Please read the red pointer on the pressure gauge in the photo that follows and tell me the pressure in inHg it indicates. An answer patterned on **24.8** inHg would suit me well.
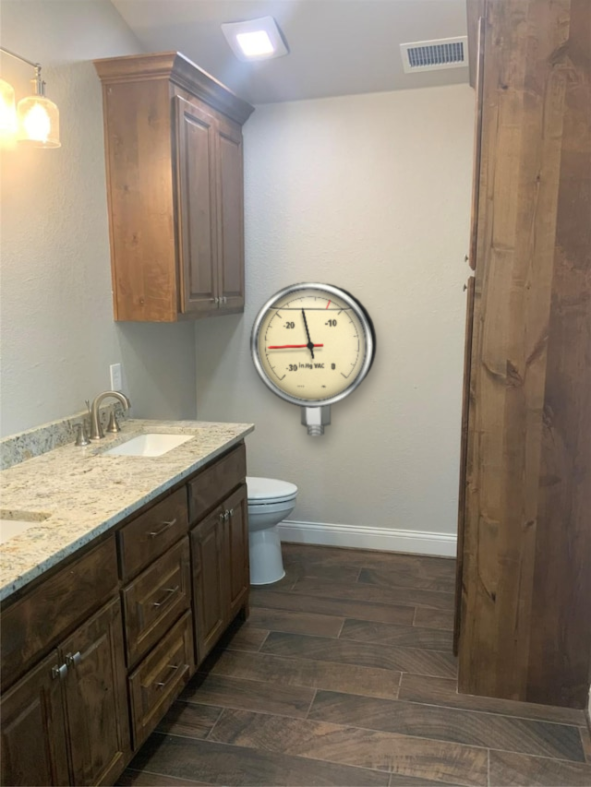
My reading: **-25** inHg
